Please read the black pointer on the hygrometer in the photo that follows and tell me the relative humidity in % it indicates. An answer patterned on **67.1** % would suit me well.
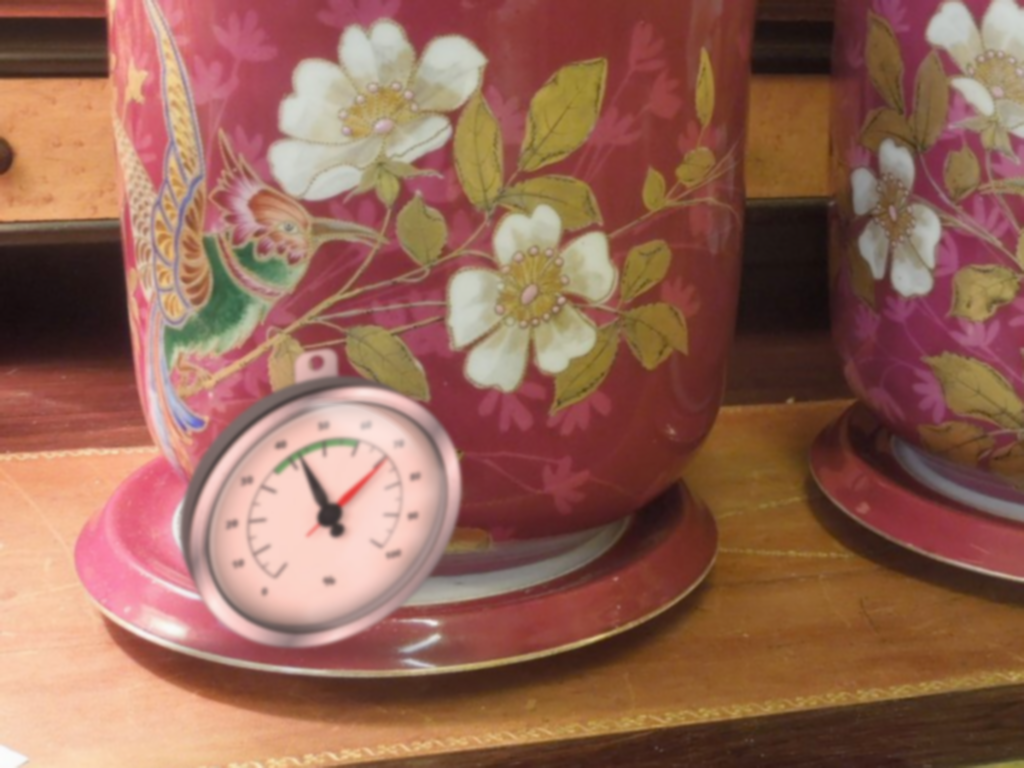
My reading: **42.5** %
